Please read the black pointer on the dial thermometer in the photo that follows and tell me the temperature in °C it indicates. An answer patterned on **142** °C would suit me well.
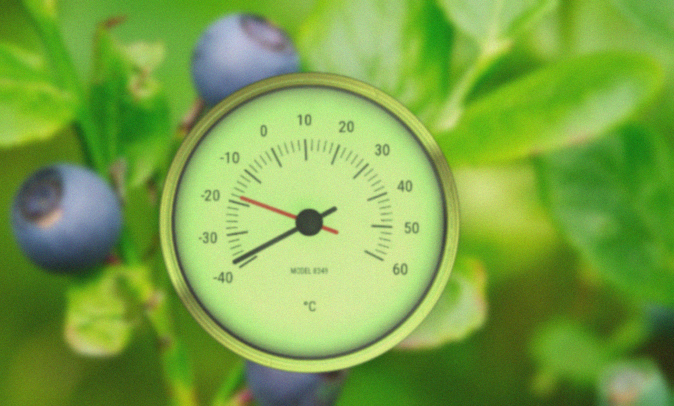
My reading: **-38** °C
